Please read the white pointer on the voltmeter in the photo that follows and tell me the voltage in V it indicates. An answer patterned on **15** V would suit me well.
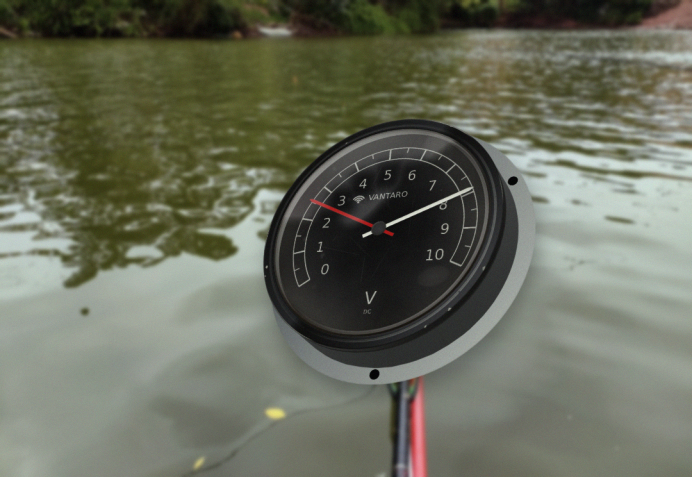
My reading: **8** V
